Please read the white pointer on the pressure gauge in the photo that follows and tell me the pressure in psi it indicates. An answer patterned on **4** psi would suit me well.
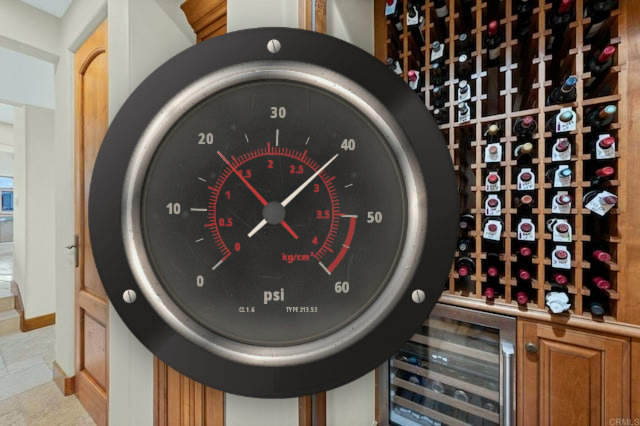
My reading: **40** psi
